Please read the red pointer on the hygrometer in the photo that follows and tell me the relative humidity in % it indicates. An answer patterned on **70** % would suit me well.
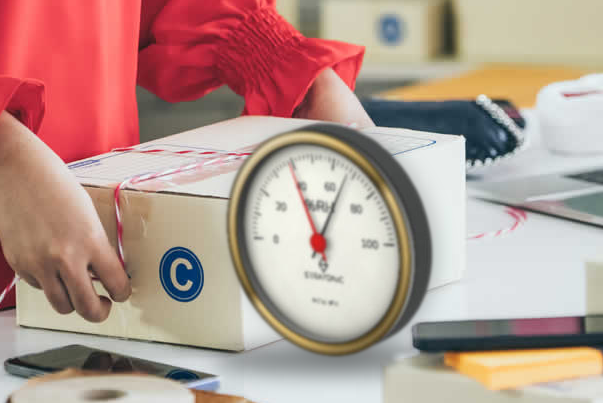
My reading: **40** %
